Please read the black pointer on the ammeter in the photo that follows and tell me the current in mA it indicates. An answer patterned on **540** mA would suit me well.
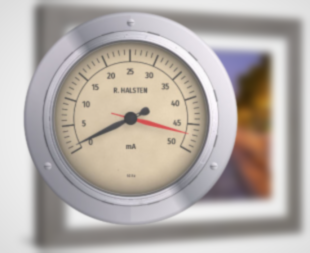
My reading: **1** mA
